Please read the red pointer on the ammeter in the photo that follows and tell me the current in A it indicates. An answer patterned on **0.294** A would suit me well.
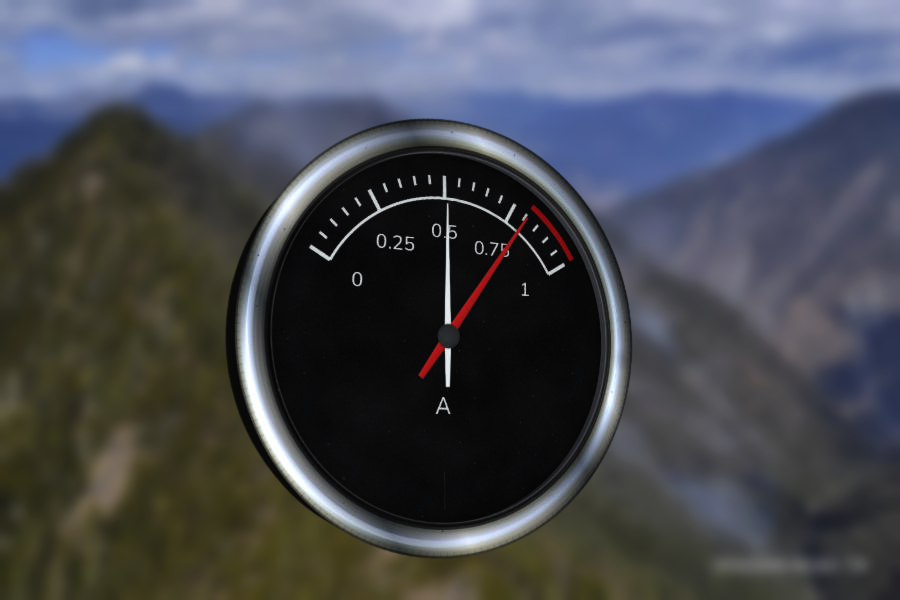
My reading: **0.8** A
